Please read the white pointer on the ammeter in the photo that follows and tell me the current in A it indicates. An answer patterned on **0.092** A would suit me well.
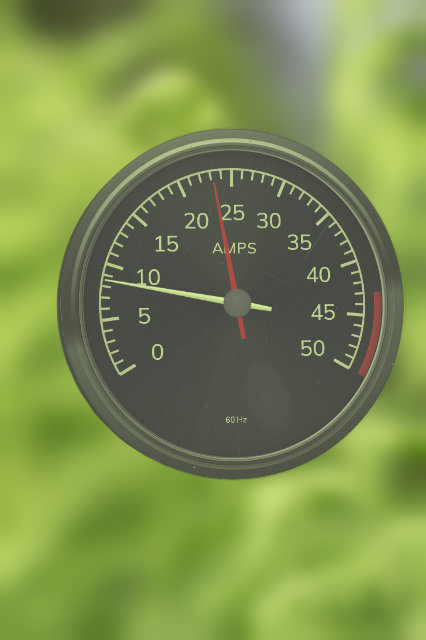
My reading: **8.5** A
